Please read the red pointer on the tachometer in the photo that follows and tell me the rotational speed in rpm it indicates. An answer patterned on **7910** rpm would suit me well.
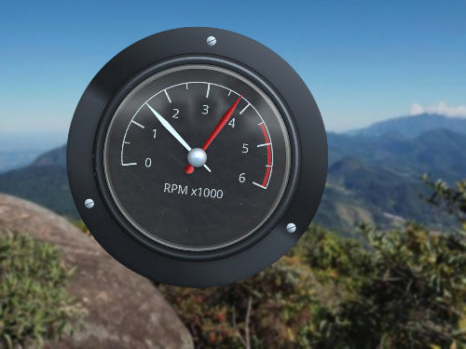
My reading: **3750** rpm
